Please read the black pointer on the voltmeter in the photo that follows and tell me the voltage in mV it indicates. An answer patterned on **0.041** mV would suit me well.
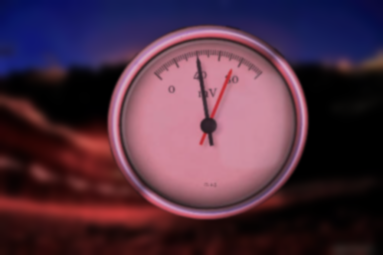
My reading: **40** mV
